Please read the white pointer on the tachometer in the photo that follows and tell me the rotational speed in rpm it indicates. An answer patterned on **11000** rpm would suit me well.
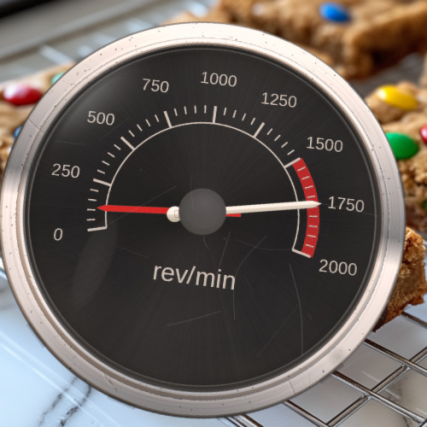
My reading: **1750** rpm
